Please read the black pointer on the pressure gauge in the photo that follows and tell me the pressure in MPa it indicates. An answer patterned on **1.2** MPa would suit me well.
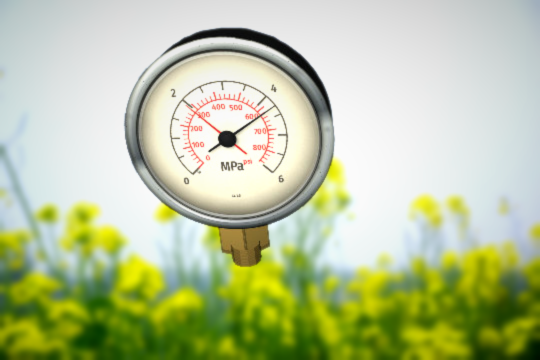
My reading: **4.25** MPa
